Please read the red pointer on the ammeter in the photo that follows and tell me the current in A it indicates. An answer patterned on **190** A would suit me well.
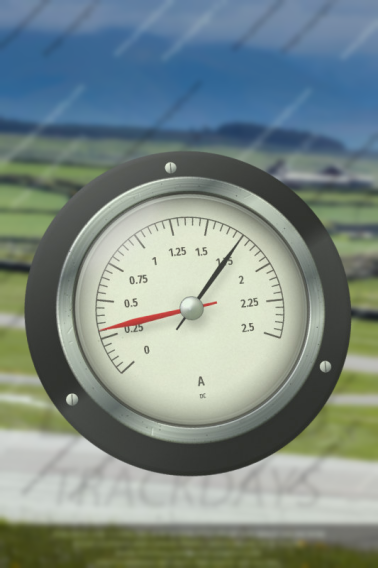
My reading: **0.3** A
